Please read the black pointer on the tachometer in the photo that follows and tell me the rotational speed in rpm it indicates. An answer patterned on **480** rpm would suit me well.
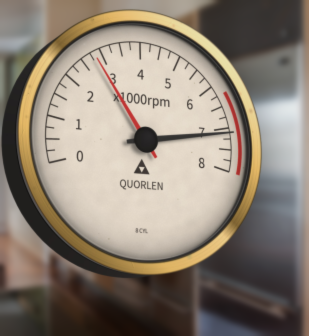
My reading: **7125** rpm
